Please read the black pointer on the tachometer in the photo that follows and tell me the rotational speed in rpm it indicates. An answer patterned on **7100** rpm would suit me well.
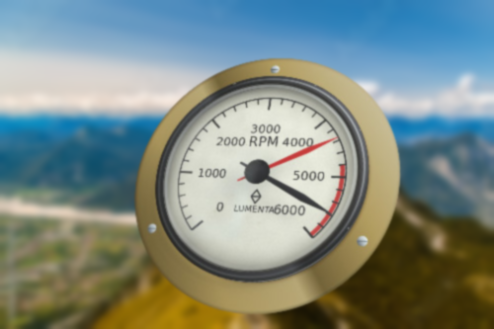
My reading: **5600** rpm
